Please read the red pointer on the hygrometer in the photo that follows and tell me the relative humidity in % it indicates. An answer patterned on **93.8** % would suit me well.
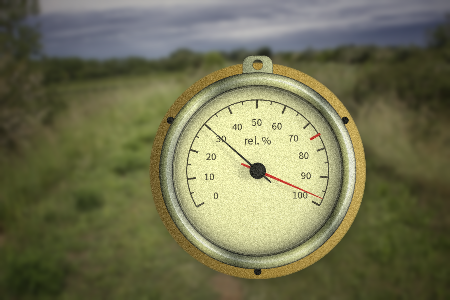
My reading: **97.5** %
